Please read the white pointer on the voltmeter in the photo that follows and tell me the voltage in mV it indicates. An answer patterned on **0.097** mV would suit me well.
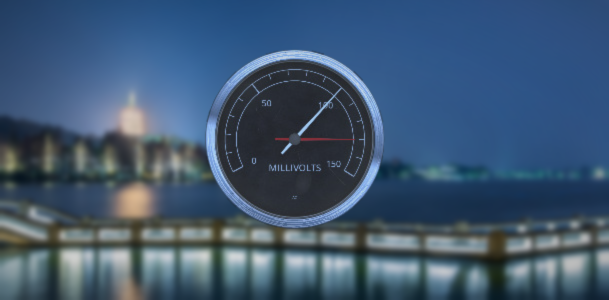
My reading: **100** mV
